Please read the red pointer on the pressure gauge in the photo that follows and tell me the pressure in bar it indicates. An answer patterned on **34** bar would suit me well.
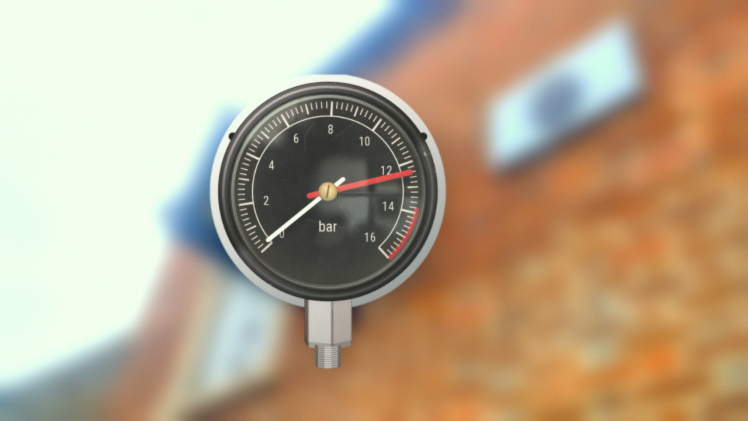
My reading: **12.4** bar
